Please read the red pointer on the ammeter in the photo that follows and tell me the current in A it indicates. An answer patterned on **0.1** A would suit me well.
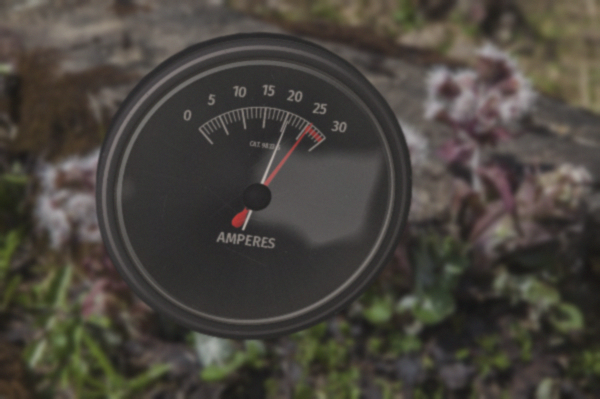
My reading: **25** A
